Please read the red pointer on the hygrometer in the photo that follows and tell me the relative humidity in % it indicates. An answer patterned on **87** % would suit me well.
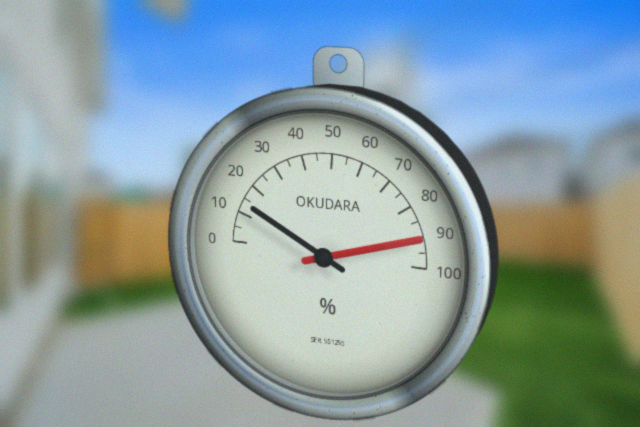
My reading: **90** %
